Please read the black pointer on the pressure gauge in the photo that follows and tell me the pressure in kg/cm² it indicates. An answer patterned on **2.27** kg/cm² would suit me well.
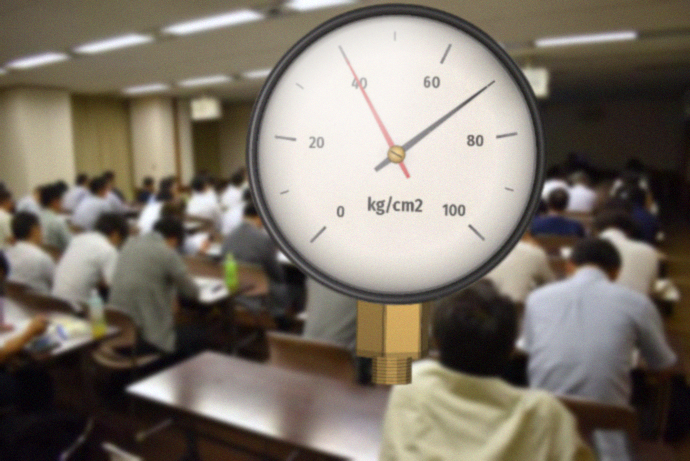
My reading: **70** kg/cm²
